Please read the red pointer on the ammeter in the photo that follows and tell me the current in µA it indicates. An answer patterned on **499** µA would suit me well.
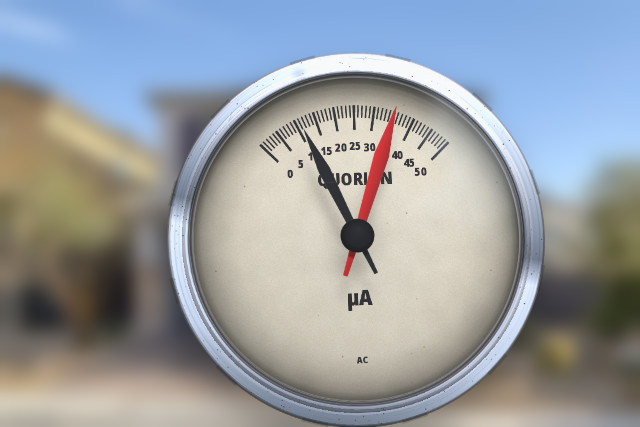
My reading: **35** µA
